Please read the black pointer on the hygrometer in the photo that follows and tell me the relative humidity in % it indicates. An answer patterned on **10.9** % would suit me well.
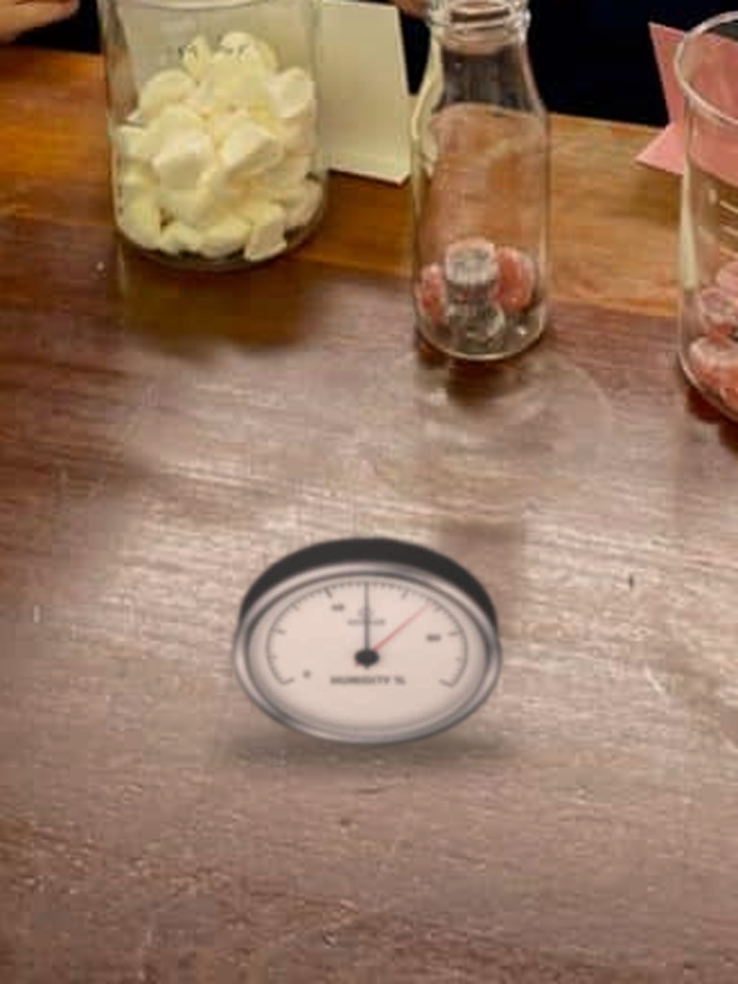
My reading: **50** %
